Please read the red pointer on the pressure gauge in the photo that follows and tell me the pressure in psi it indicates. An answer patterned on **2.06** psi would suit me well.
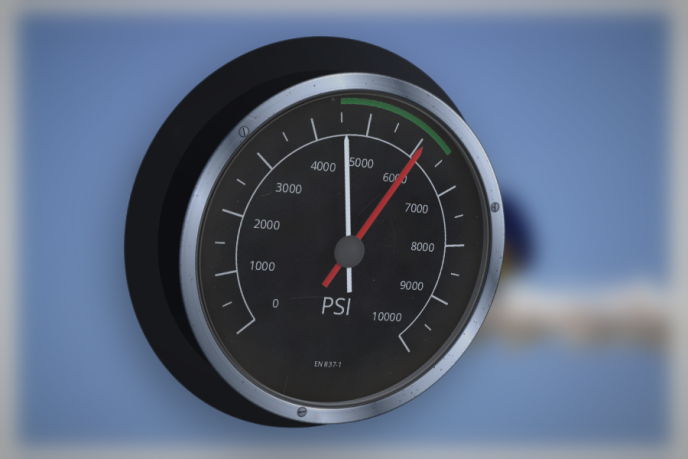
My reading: **6000** psi
